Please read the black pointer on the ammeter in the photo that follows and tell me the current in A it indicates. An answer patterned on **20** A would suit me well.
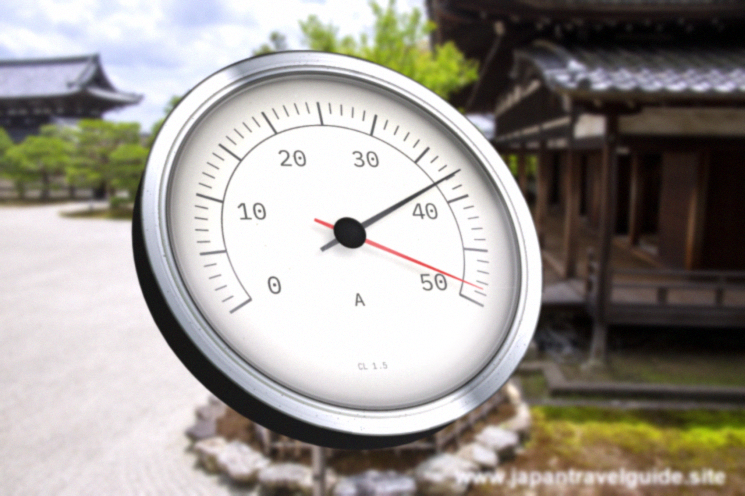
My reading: **38** A
